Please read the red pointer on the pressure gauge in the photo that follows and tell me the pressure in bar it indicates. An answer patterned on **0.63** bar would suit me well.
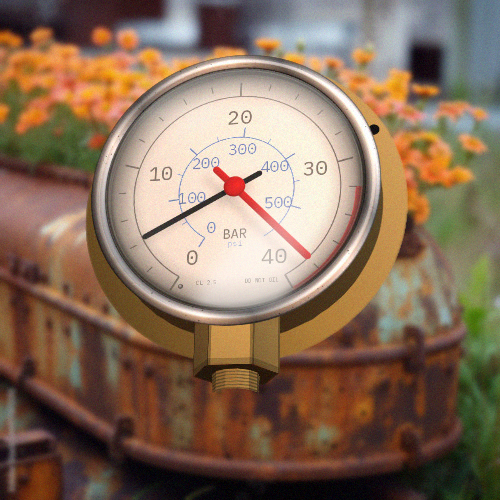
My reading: **38** bar
